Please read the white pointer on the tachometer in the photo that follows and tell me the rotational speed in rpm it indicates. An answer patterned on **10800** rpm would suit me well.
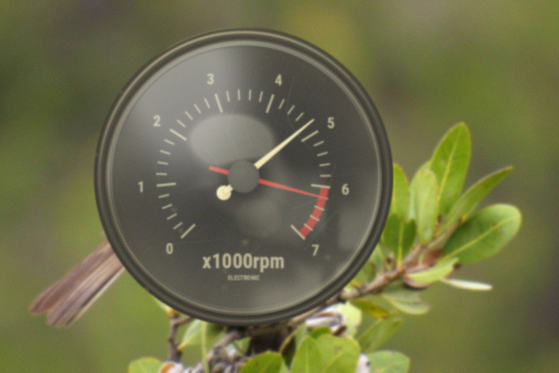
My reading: **4800** rpm
